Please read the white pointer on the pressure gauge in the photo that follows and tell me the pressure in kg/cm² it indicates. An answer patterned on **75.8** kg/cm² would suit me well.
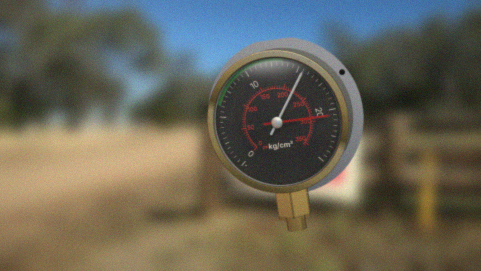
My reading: **15.5** kg/cm²
